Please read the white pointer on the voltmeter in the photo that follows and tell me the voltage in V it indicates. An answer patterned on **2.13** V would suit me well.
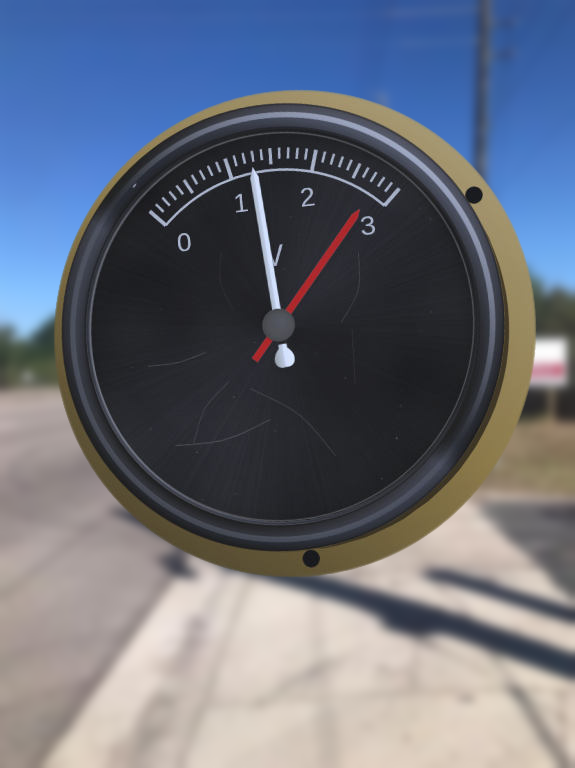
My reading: **1.3** V
